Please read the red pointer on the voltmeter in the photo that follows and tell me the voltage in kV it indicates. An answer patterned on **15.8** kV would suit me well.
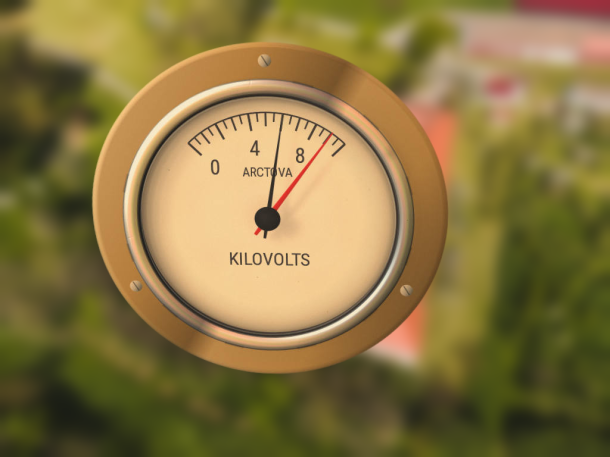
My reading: **9** kV
